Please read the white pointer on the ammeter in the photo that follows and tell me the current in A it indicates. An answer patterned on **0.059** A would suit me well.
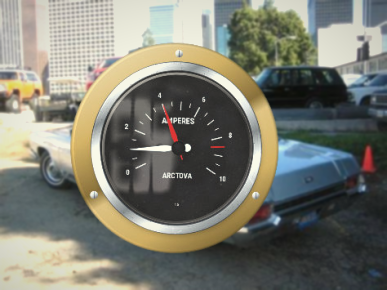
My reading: **1** A
